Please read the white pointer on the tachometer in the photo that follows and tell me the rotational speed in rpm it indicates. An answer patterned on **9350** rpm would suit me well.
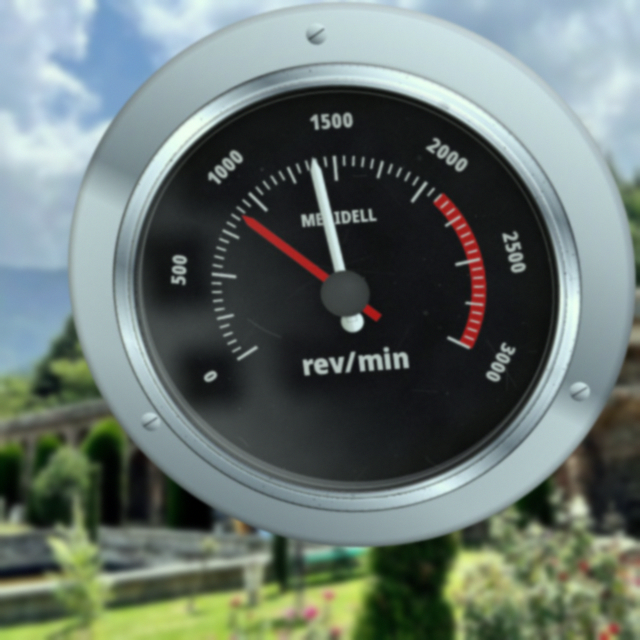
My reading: **1400** rpm
